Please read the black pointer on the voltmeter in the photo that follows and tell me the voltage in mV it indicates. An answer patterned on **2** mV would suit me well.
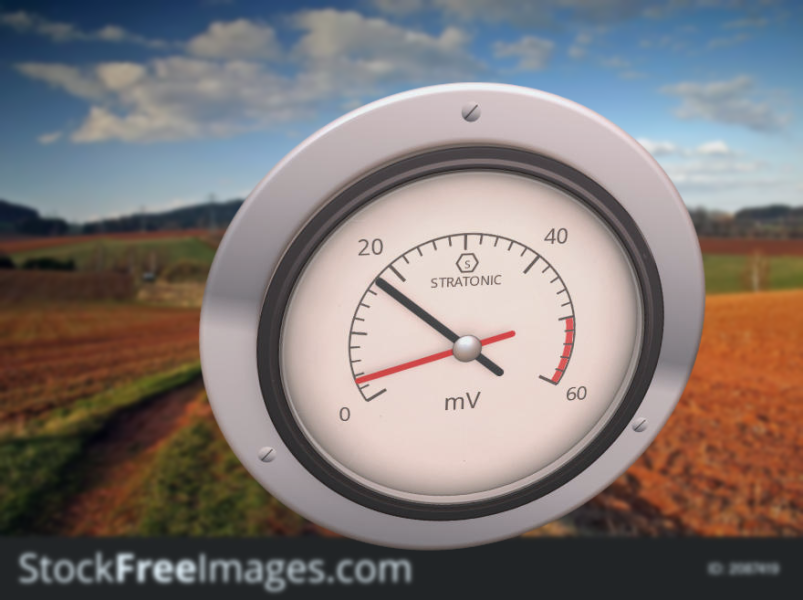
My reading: **18** mV
